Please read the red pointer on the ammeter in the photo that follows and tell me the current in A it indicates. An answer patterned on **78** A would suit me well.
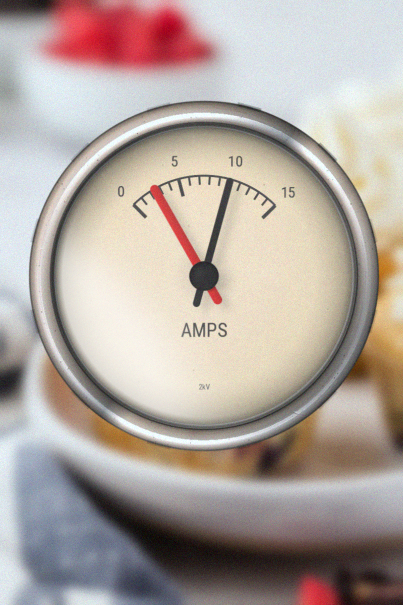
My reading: **2.5** A
